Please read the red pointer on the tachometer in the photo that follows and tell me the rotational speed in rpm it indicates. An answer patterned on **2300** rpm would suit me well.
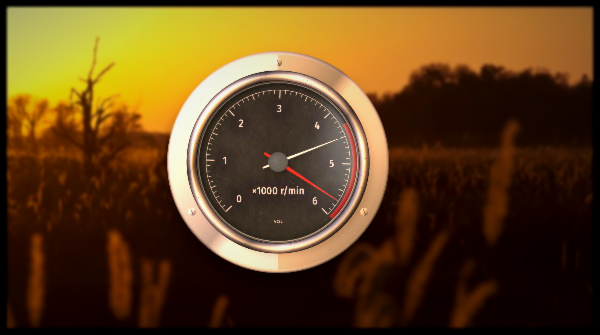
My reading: **5700** rpm
